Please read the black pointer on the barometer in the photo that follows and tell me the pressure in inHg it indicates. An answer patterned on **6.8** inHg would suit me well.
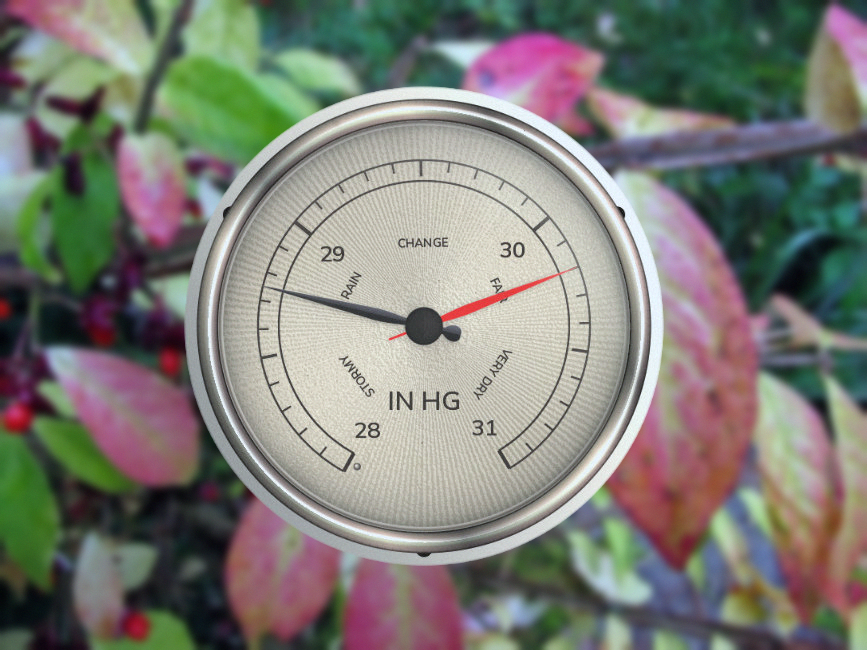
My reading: **28.75** inHg
